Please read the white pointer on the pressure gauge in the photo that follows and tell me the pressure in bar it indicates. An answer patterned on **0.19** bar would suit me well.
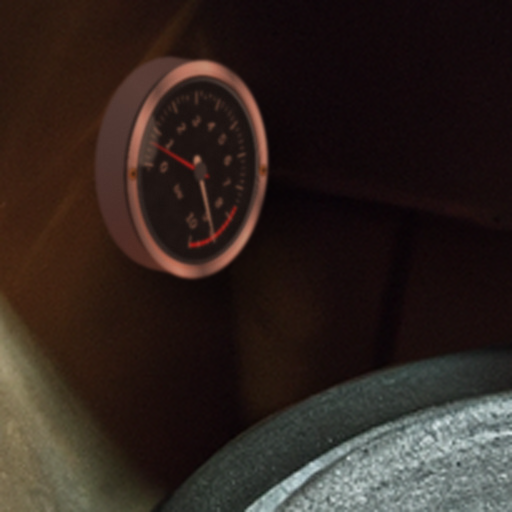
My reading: **9** bar
